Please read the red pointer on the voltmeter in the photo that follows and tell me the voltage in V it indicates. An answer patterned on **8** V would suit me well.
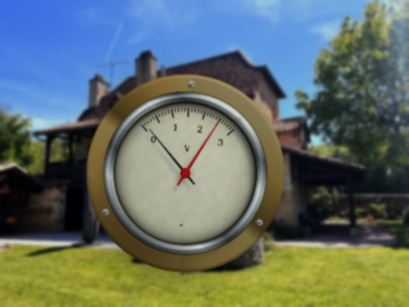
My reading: **2.5** V
